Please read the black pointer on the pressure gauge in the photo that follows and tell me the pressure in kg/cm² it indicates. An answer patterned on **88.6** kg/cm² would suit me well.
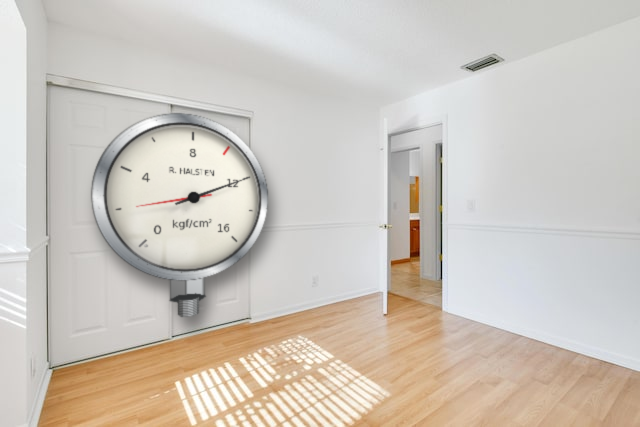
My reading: **12** kg/cm²
